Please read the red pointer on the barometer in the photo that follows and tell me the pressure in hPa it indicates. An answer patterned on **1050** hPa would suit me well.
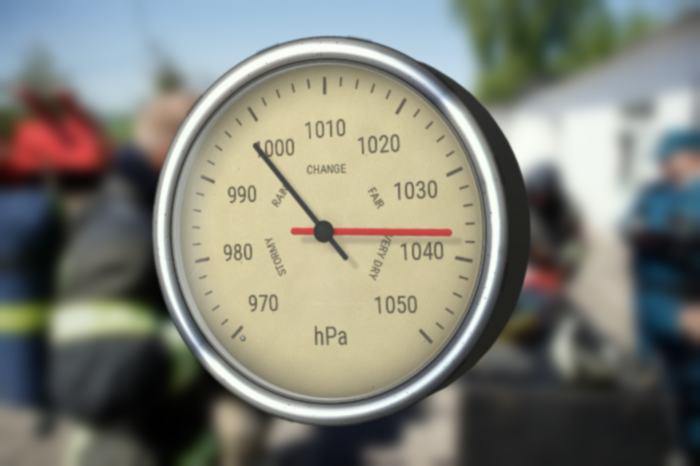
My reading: **1037** hPa
